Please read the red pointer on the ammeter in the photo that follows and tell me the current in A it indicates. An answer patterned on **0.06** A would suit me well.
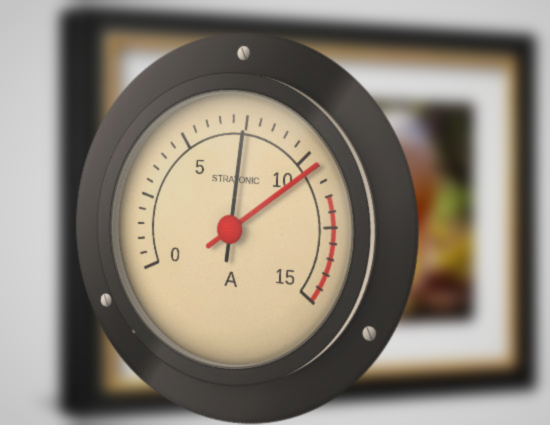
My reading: **10.5** A
